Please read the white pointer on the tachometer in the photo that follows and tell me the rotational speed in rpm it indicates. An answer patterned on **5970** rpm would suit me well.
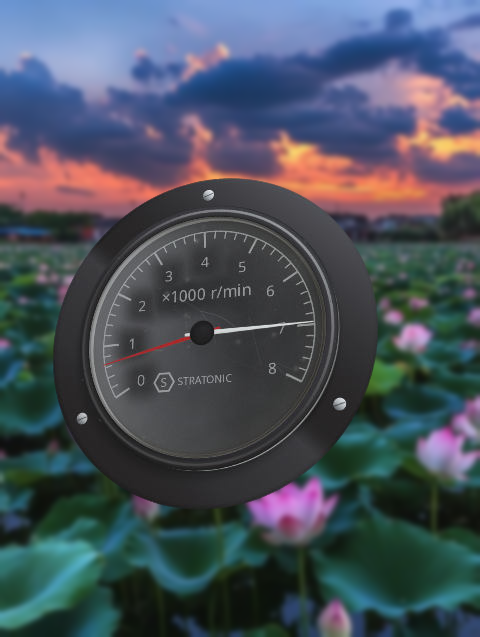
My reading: **7000** rpm
